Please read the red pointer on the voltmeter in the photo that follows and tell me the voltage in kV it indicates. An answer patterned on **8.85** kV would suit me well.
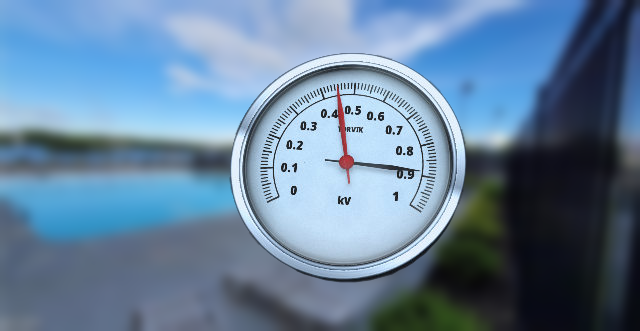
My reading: **0.45** kV
